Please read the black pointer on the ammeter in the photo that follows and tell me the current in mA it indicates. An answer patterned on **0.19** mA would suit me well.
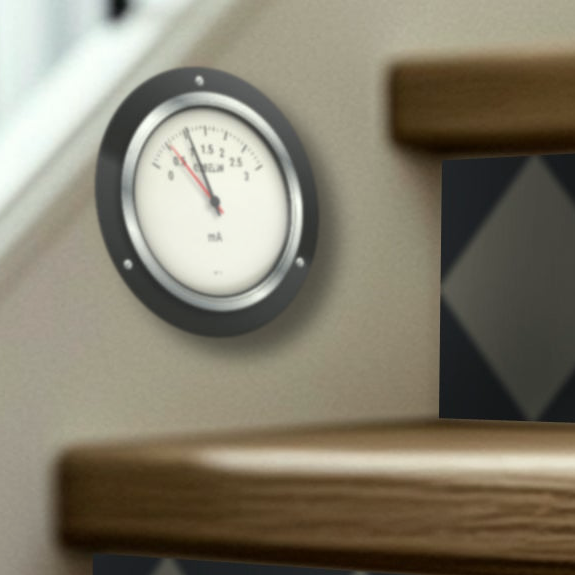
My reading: **1** mA
